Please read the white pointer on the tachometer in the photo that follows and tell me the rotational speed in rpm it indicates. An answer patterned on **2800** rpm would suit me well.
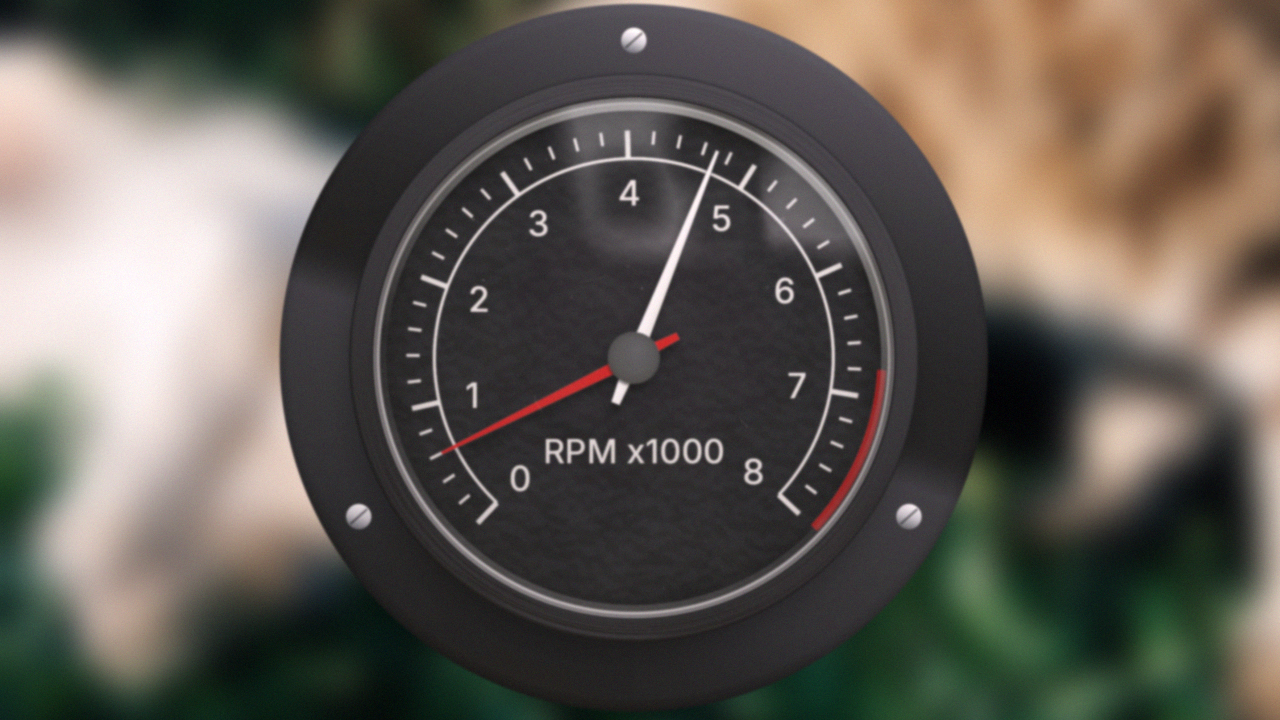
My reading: **4700** rpm
